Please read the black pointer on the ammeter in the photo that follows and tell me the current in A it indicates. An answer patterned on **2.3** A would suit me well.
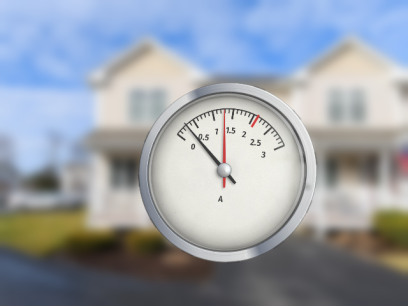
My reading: **0.3** A
